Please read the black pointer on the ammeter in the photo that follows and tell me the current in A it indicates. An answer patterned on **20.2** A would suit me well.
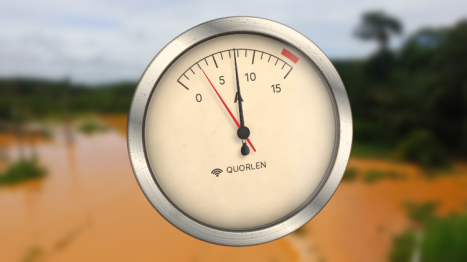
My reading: **7.5** A
